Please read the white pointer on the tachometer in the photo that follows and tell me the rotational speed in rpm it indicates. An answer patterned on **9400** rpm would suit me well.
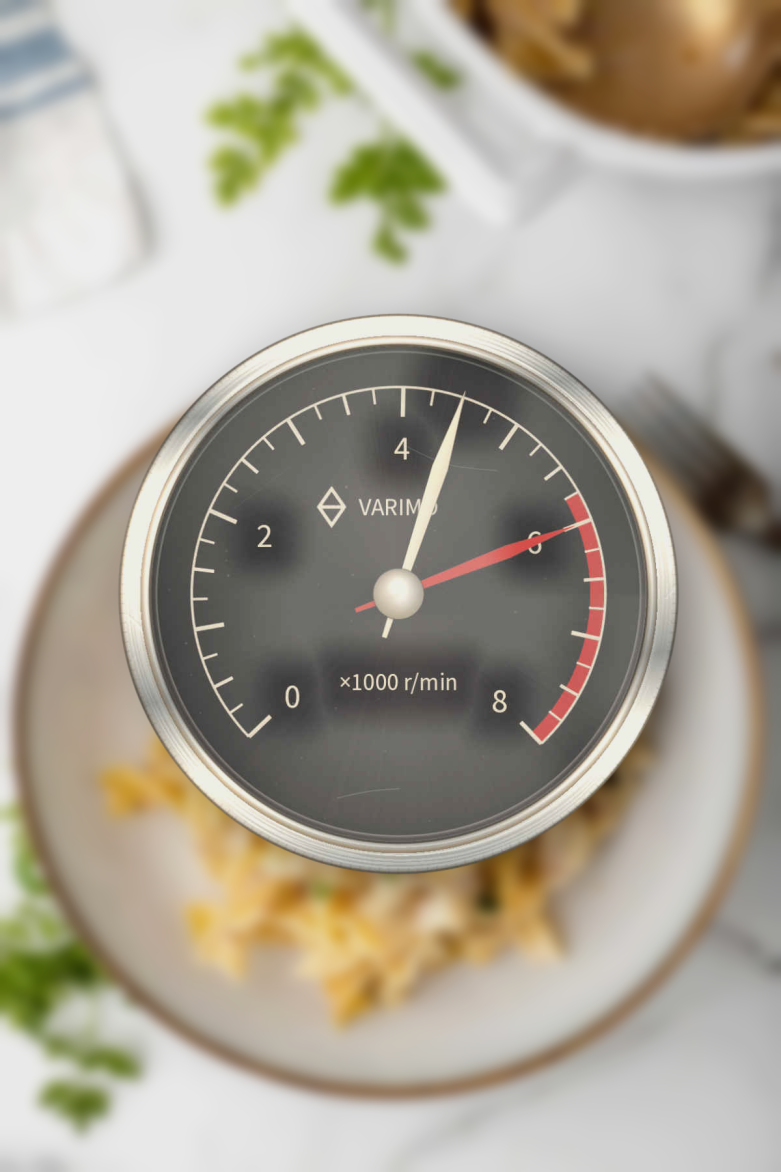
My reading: **4500** rpm
